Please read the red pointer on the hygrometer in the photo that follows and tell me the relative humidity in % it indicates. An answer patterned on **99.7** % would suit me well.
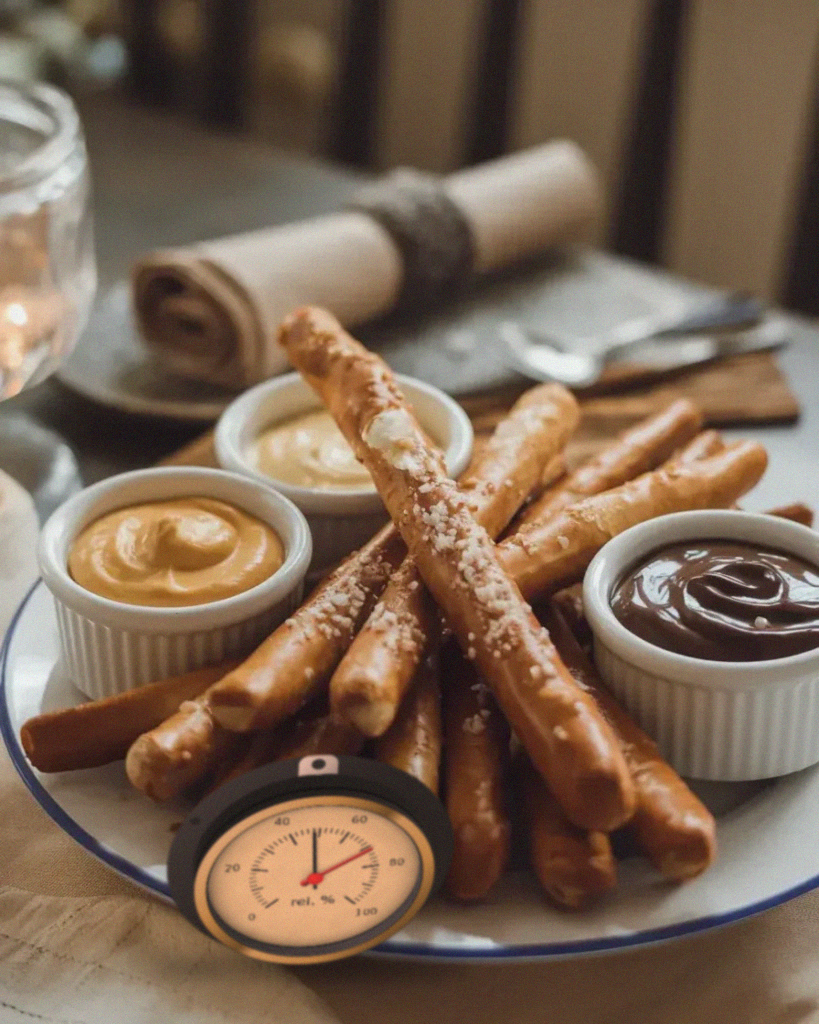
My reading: **70** %
